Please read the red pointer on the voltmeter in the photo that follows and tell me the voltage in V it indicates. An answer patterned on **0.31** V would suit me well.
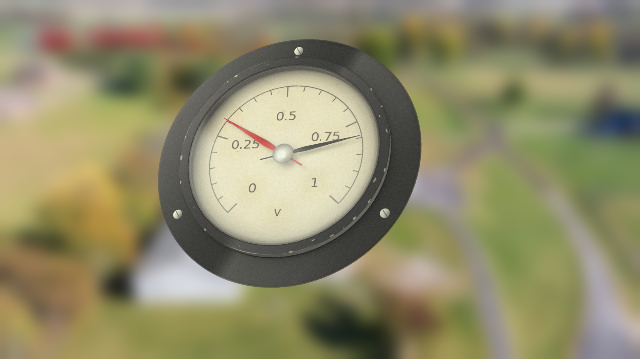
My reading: **0.3** V
